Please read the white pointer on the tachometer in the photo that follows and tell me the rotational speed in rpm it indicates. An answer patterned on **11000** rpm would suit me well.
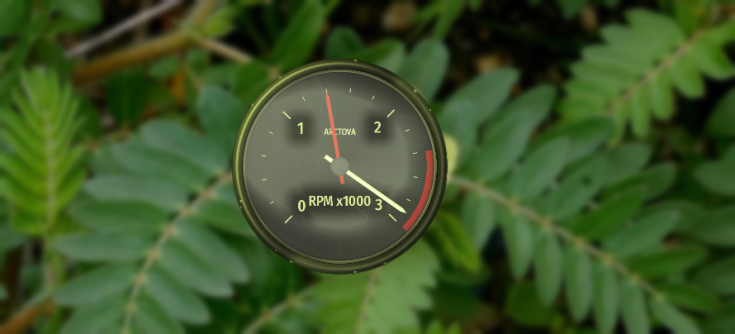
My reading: **2900** rpm
